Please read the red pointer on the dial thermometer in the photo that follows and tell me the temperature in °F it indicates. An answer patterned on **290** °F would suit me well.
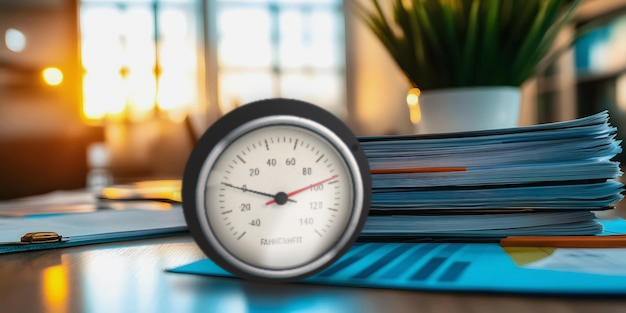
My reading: **96** °F
